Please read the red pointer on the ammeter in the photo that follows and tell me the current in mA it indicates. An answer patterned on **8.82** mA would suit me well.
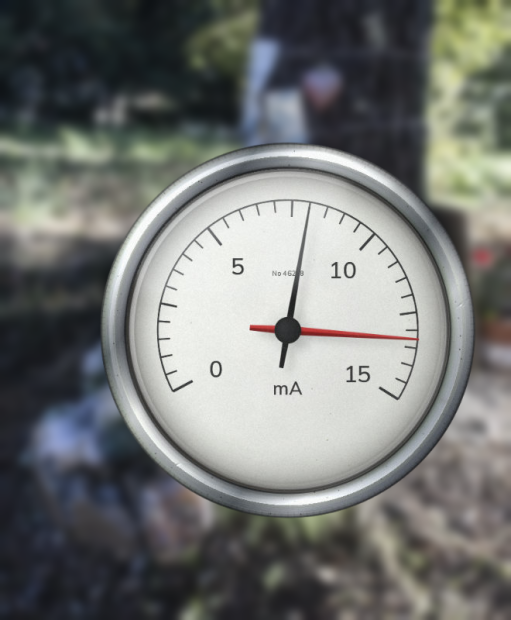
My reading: **13.25** mA
